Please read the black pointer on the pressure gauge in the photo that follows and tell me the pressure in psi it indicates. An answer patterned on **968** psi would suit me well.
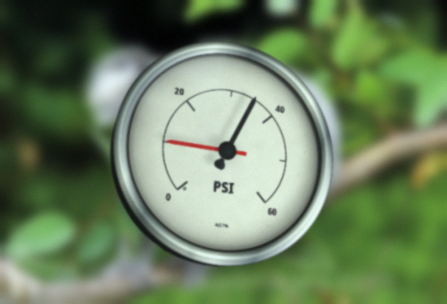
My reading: **35** psi
